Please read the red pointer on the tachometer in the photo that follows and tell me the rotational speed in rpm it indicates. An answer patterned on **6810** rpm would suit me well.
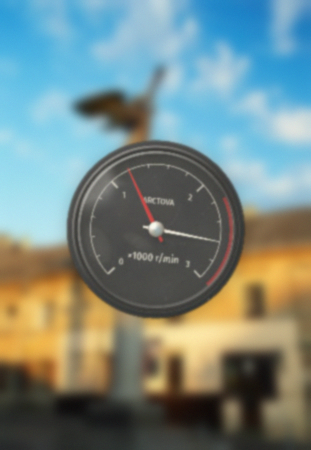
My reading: **1200** rpm
